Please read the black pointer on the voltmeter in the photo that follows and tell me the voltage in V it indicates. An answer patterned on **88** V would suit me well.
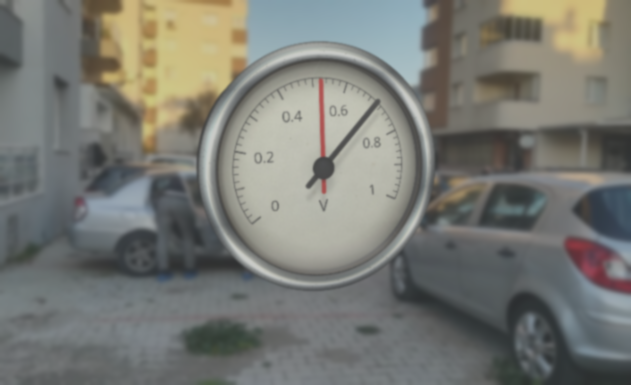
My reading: **0.7** V
